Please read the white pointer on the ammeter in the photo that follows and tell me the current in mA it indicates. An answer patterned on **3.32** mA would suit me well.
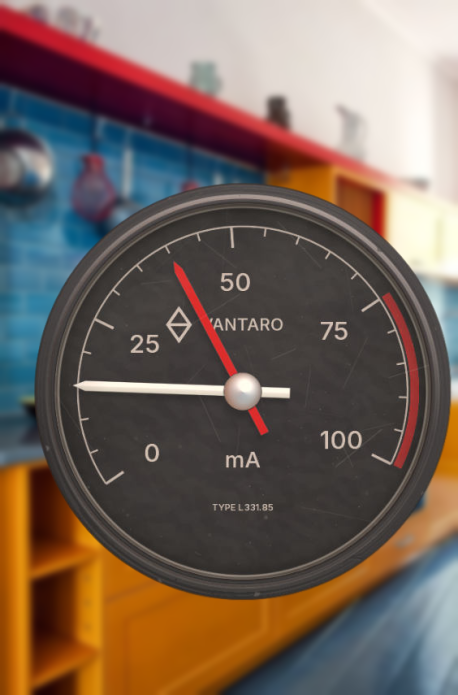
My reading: **15** mA
